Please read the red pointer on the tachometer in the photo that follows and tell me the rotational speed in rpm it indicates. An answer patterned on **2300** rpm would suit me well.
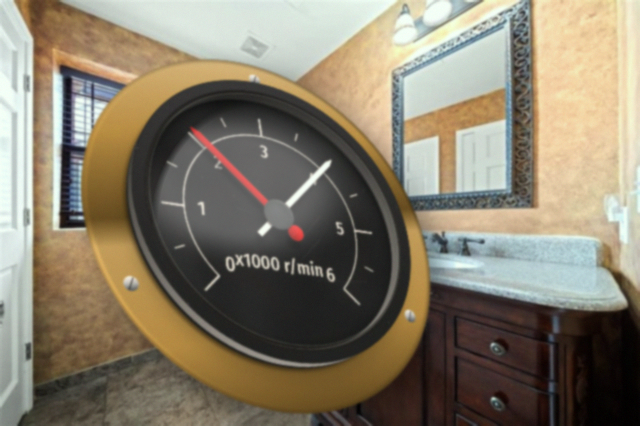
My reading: **2000** rpm
